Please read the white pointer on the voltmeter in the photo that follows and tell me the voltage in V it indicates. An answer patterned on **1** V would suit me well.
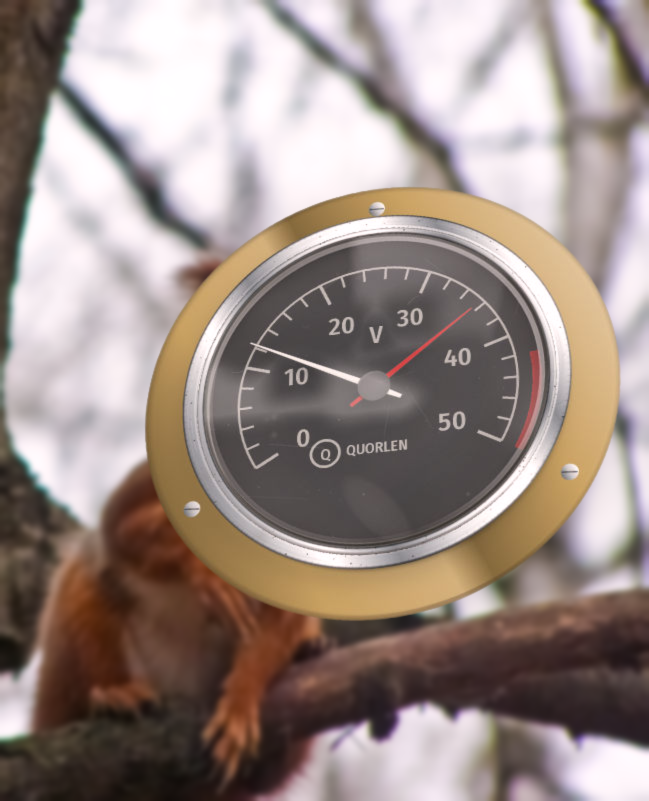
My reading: **12** V
